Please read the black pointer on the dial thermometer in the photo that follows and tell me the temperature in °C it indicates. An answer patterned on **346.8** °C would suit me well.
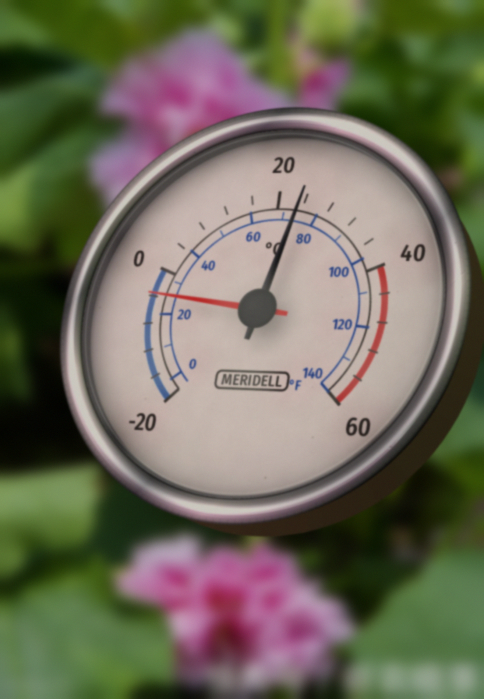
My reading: **24** °C
